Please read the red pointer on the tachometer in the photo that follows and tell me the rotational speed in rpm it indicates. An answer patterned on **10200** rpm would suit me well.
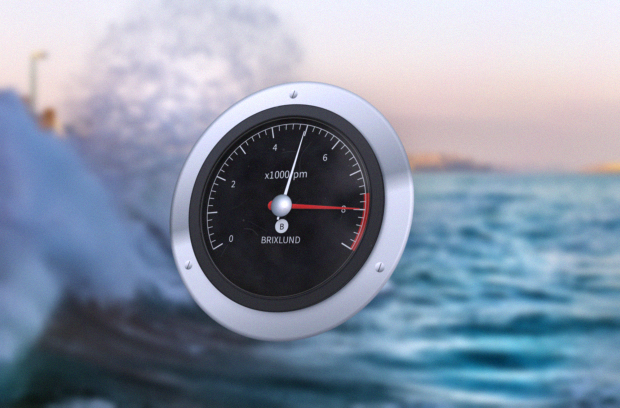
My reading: **8000** rpm
